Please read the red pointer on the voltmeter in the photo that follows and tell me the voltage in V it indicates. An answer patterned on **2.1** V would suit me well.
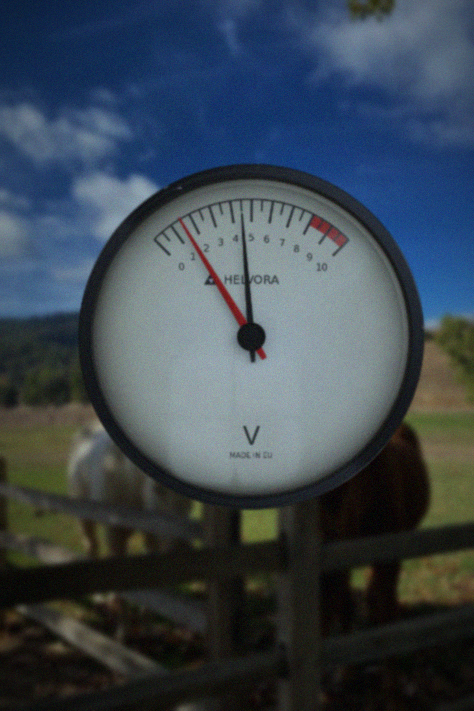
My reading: **1.5** V
